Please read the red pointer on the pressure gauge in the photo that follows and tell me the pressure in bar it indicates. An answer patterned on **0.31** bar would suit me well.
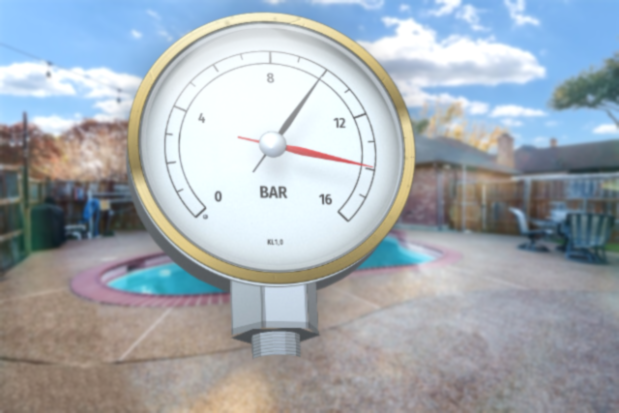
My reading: **14** bar
